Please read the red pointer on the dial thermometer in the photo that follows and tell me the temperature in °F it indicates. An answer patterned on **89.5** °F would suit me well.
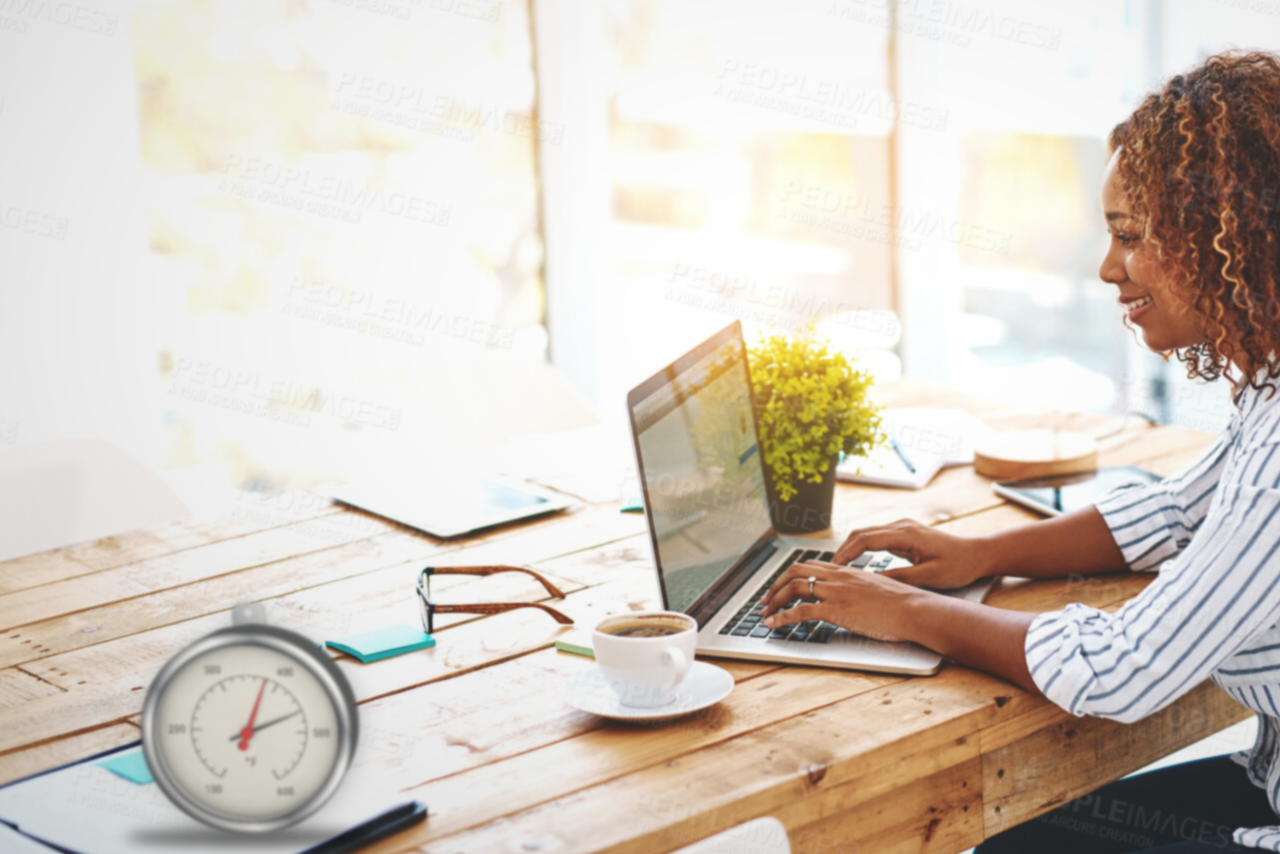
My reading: **380** °F
